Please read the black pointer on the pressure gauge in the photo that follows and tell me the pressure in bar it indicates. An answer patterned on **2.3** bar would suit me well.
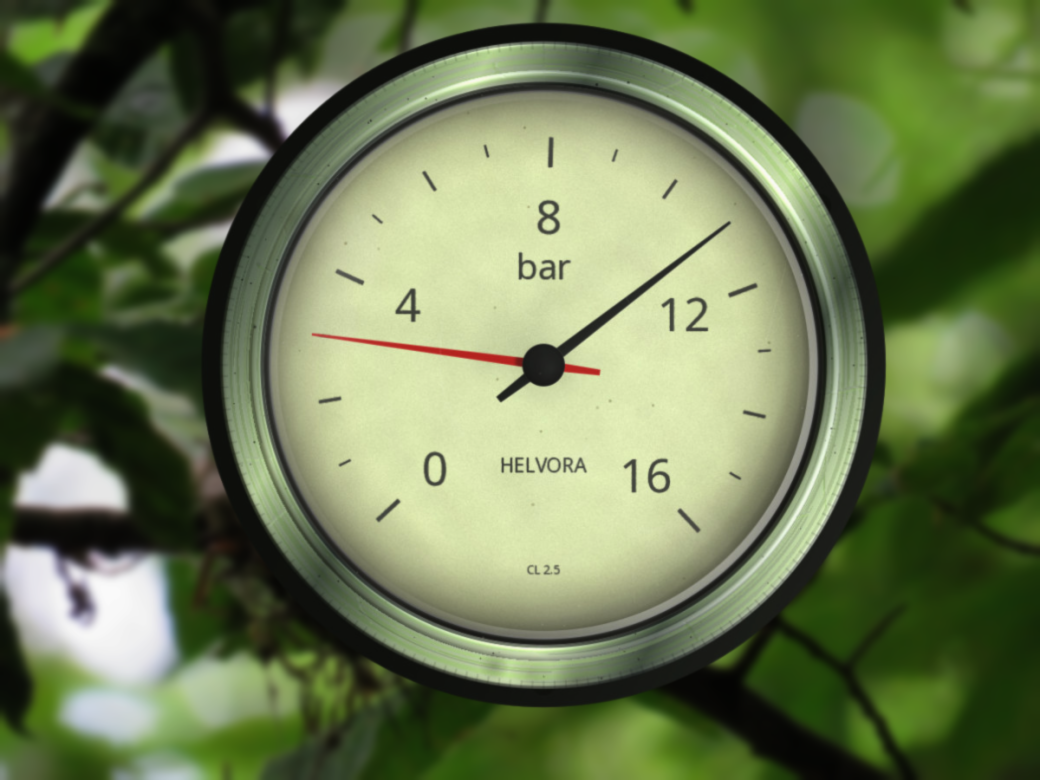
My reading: **11** bar
